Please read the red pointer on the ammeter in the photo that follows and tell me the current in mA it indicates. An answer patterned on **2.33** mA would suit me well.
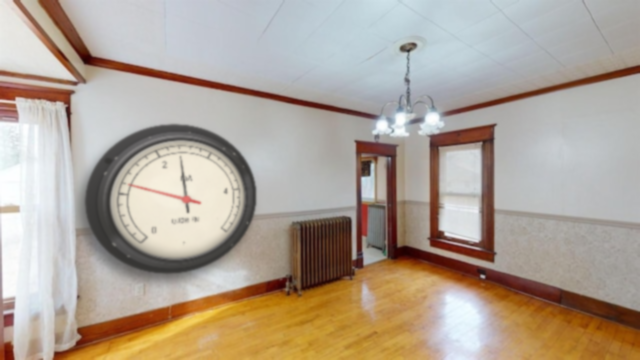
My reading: **1.2** mA
